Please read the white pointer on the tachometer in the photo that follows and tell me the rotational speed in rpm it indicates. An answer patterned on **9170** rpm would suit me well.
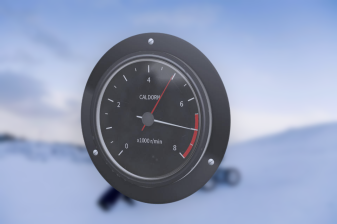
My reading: **7000** rpm
